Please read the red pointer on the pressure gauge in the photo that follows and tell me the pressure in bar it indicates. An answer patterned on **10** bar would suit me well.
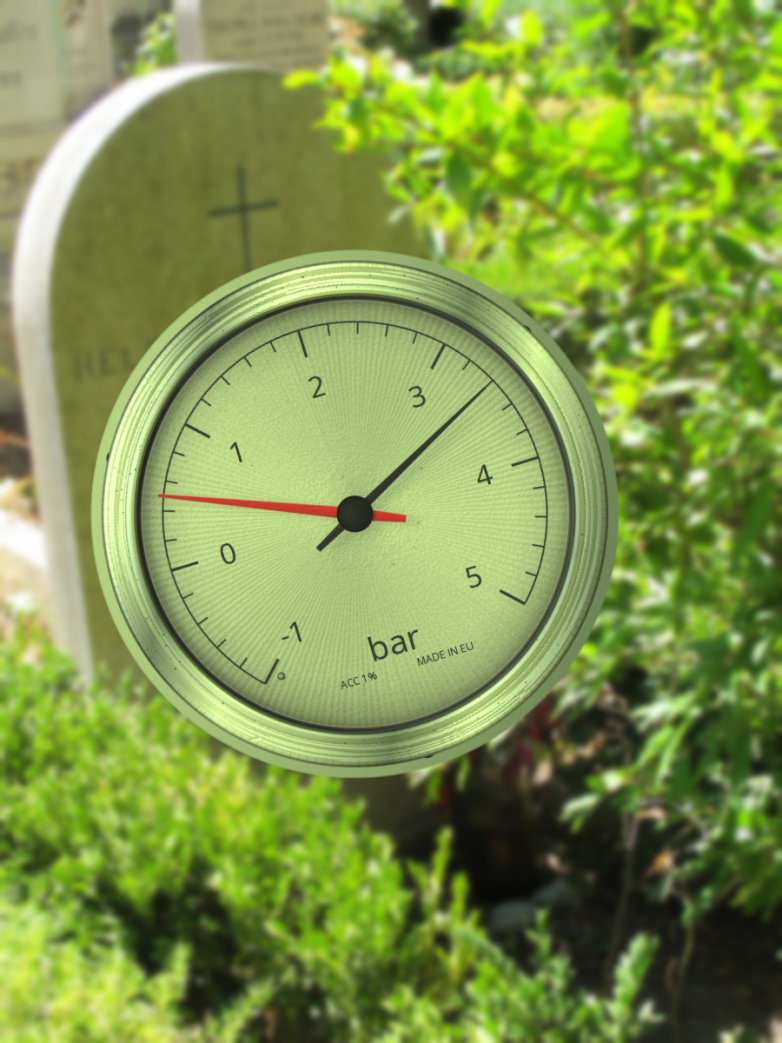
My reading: **0.5** bar
